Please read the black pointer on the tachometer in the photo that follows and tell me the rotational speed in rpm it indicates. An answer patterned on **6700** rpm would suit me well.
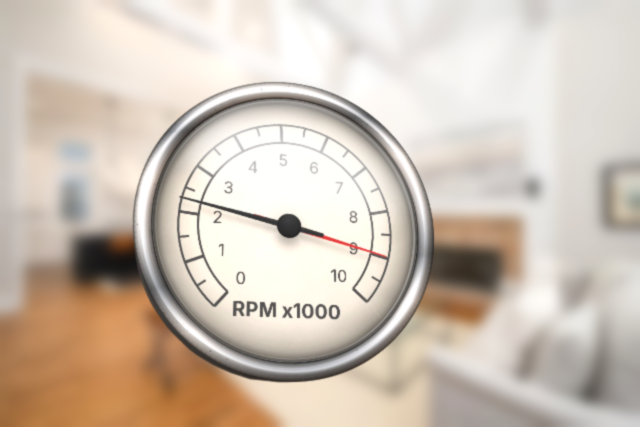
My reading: **2250** rpm
